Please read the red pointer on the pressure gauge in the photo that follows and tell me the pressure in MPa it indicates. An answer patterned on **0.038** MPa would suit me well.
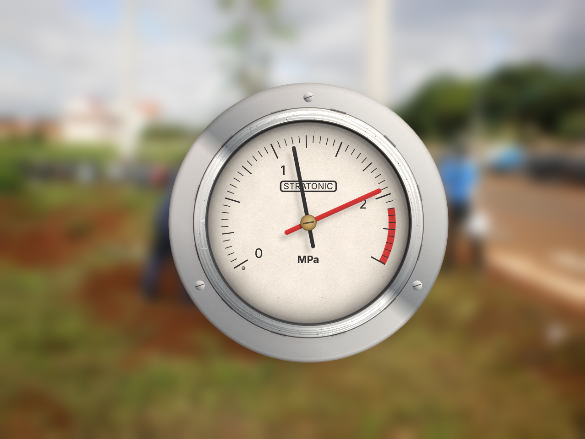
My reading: **1.95** MPa
